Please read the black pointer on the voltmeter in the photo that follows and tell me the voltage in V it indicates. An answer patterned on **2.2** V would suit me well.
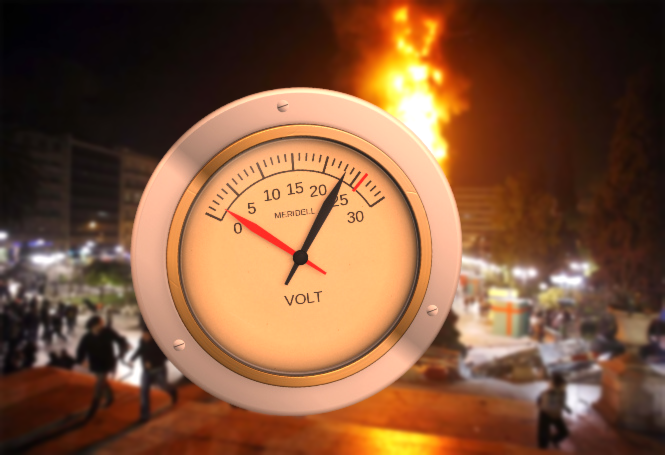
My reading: **23** V
